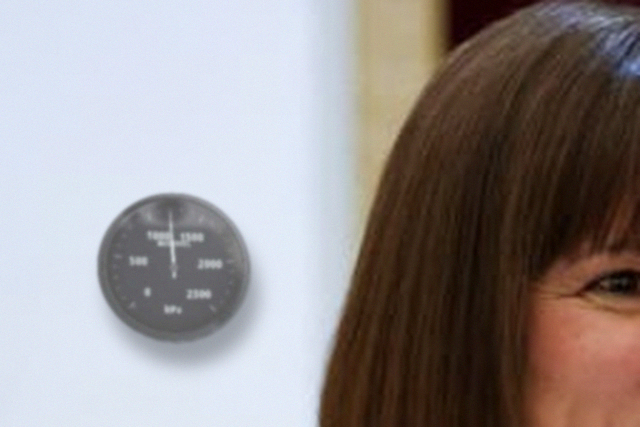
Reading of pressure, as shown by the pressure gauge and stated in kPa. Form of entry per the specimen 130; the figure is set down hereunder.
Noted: 1200
